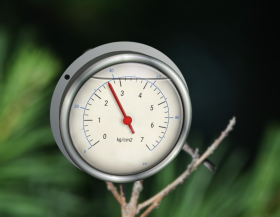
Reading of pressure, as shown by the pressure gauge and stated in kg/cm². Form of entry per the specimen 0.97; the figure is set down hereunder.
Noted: 2.6
